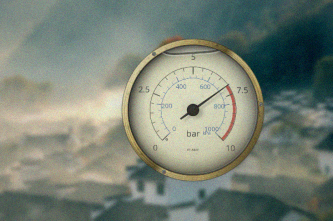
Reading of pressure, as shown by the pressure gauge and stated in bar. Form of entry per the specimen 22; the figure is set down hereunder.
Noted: 7
